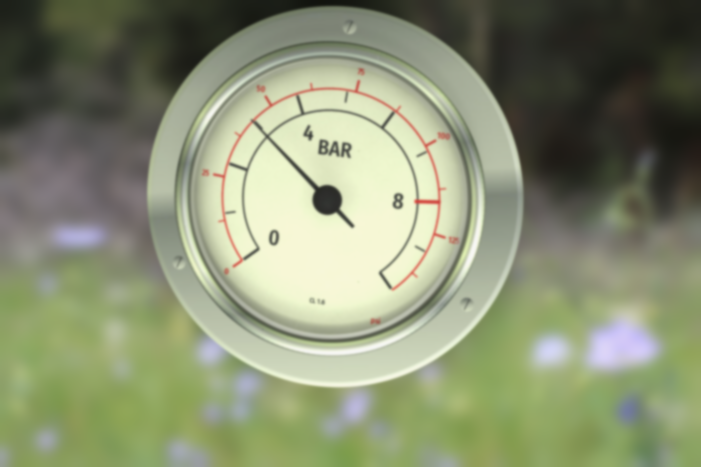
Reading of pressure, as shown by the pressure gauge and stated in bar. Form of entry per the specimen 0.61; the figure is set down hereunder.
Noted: 3
